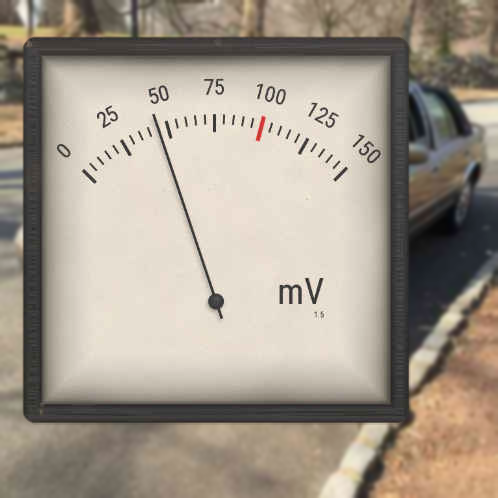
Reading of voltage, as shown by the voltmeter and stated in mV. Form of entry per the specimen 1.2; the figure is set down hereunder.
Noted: 45
